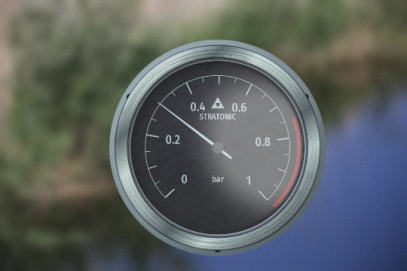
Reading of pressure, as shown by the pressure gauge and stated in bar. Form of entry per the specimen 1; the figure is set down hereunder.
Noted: 0.3
